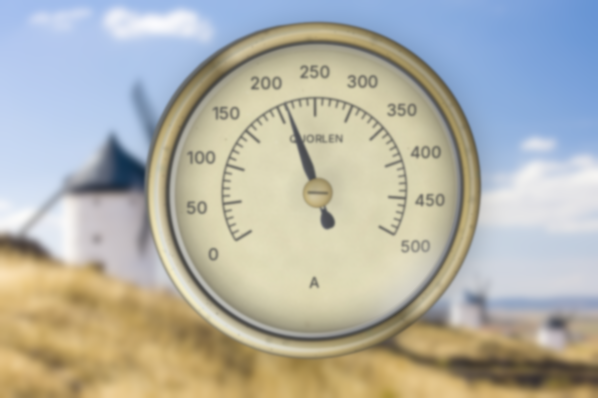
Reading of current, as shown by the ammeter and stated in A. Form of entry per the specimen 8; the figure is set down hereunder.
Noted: 210
